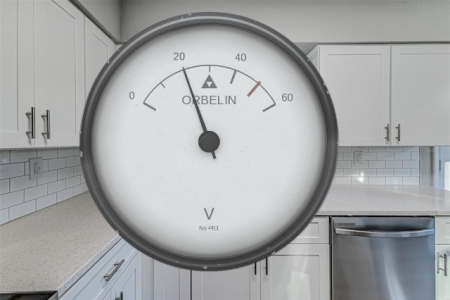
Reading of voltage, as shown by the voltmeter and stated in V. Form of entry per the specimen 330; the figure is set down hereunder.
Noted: 20
